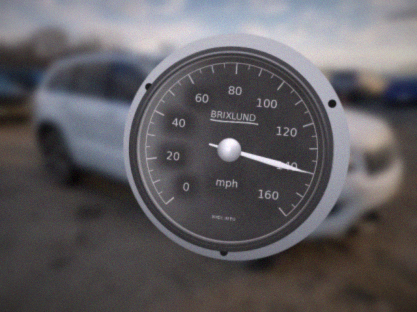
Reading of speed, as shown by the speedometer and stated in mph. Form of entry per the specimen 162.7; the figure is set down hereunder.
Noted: 140
